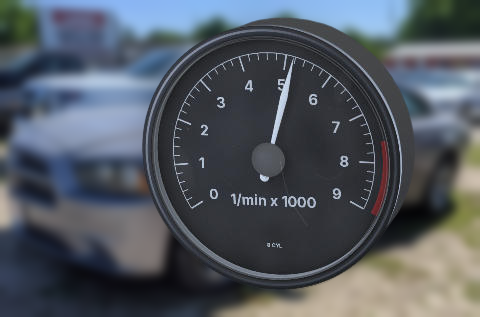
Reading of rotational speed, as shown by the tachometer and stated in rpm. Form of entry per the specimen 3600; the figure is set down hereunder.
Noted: 5200
